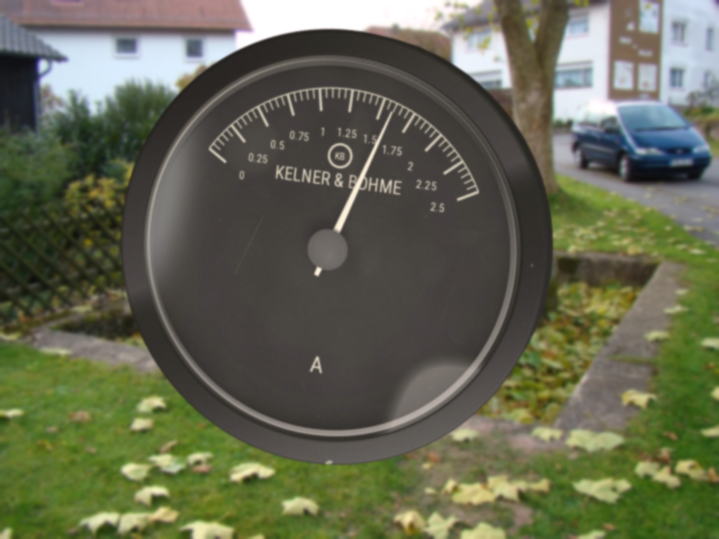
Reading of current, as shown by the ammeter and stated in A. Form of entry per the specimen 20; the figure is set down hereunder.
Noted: 1.6
